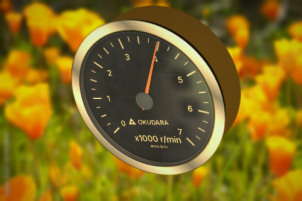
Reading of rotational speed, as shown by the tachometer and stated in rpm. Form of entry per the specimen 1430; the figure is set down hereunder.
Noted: 4000
